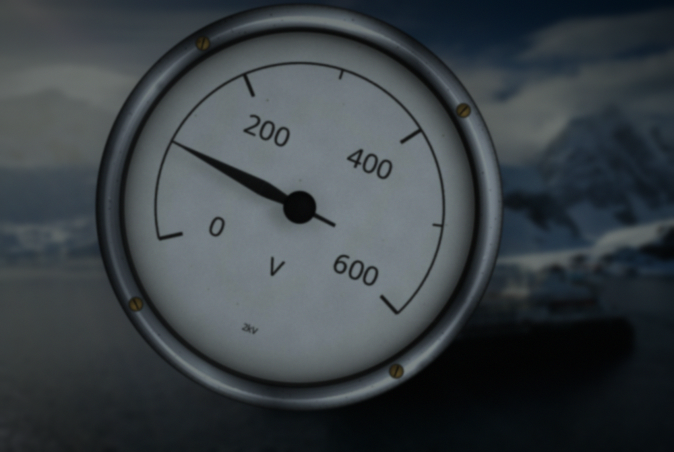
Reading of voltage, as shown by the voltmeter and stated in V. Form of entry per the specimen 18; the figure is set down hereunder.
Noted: 100
